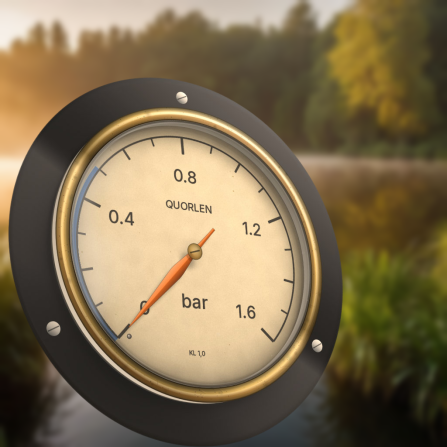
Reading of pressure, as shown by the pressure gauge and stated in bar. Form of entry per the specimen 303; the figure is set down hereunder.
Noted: 0
